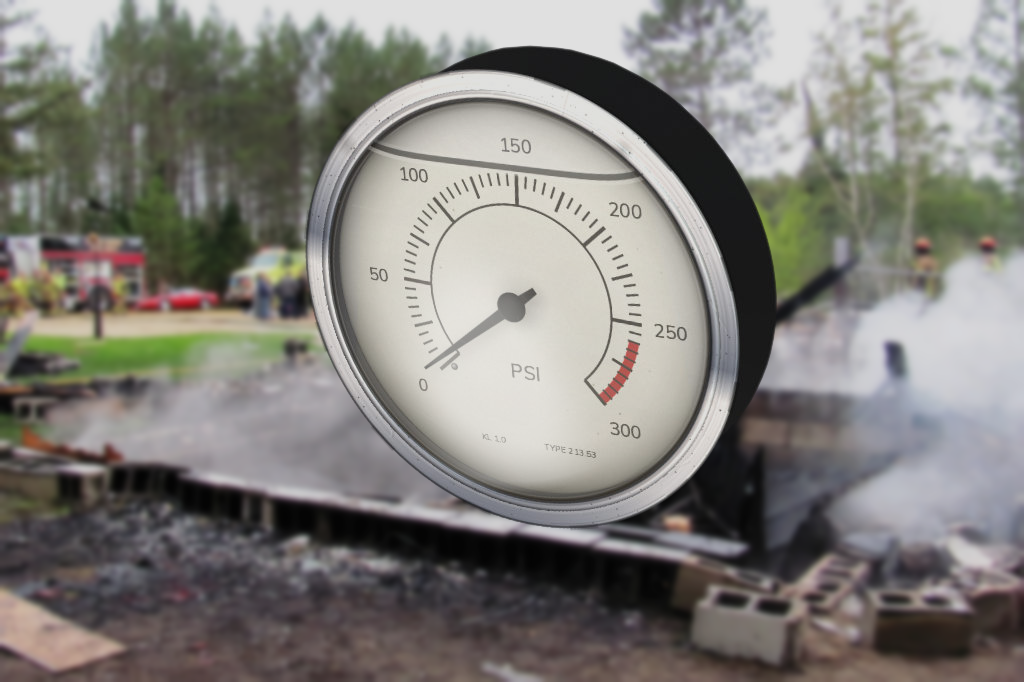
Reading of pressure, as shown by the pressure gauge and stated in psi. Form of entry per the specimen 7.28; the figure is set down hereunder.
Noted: 5
